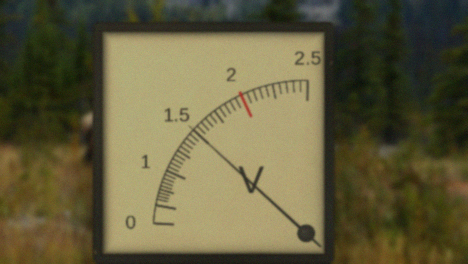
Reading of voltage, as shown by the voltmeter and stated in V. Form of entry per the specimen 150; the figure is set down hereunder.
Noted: 1.5
